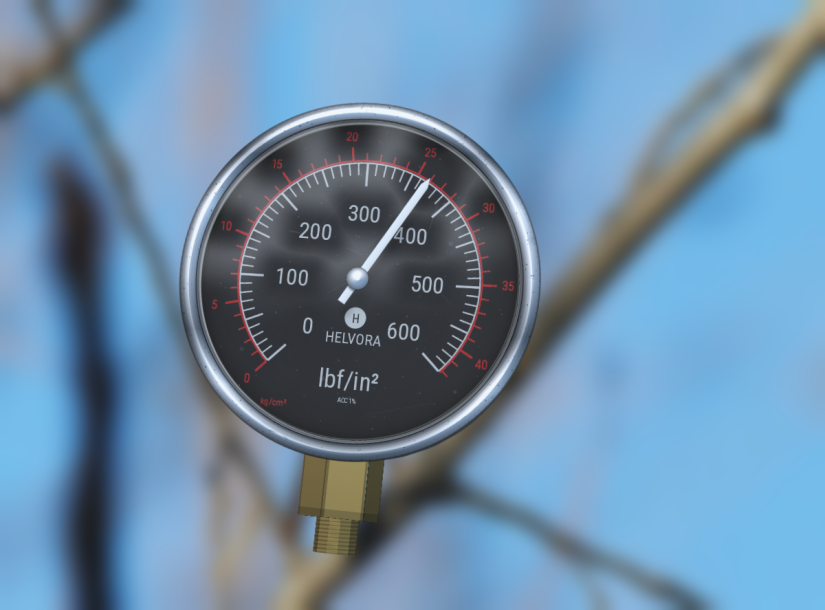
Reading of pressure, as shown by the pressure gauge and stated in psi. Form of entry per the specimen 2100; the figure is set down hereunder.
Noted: 370
